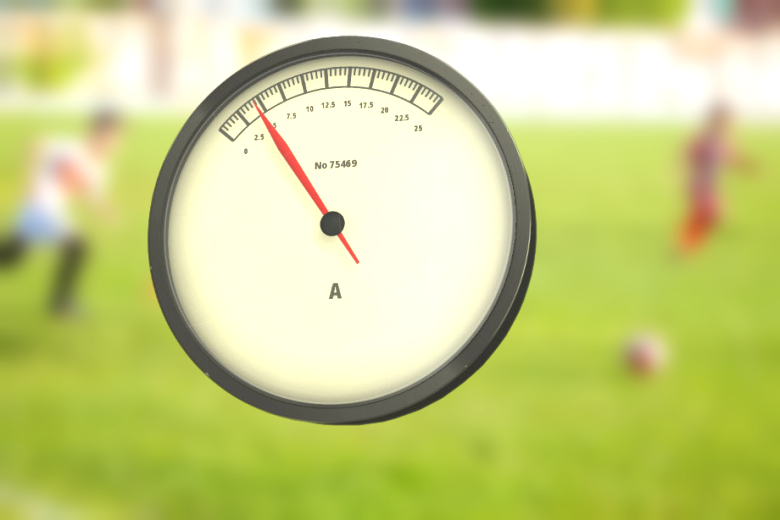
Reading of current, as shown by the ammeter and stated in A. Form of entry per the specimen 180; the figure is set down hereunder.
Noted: 4.5
